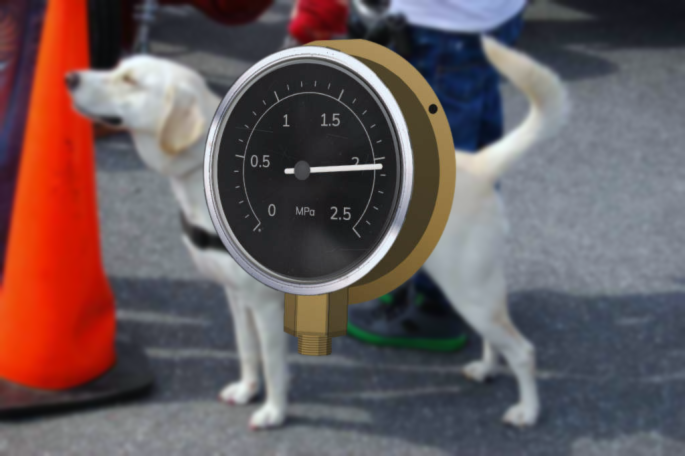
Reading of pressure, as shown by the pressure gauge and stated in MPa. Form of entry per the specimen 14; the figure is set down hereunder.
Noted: 2.05
